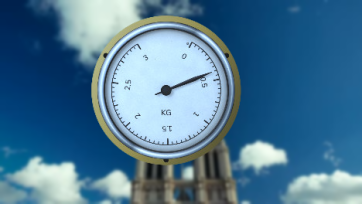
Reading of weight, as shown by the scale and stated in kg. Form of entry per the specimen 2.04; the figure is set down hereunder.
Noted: 0.4
